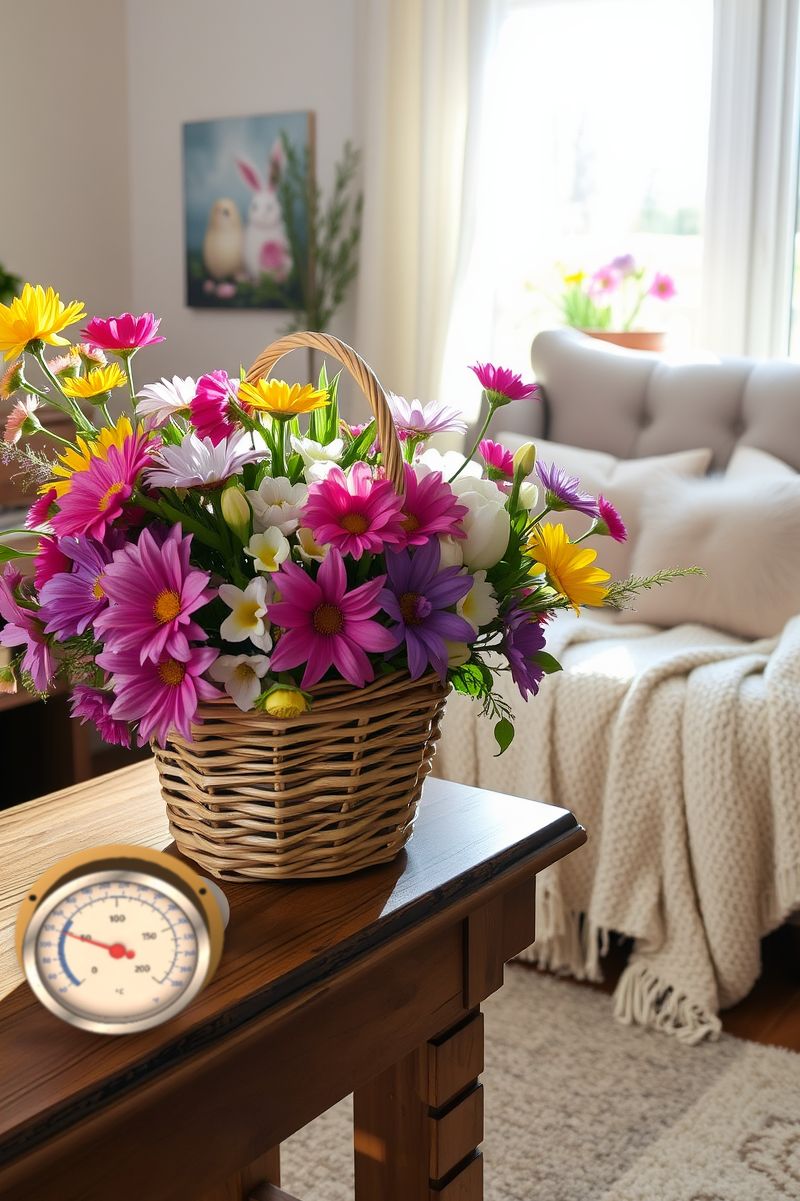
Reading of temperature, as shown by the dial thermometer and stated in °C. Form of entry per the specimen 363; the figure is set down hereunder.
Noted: 50
